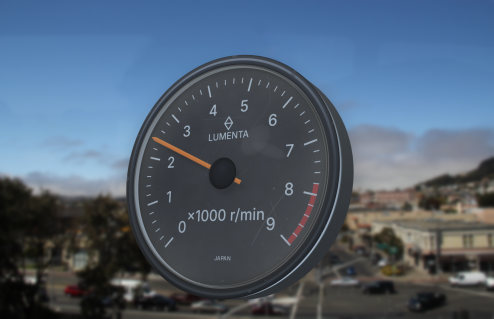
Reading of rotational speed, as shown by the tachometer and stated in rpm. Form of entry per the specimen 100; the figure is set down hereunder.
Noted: 2400
